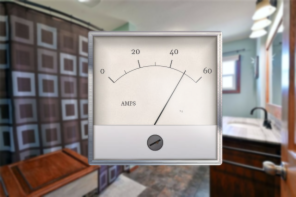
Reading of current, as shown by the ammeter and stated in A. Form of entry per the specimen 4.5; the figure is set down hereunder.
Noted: 50
